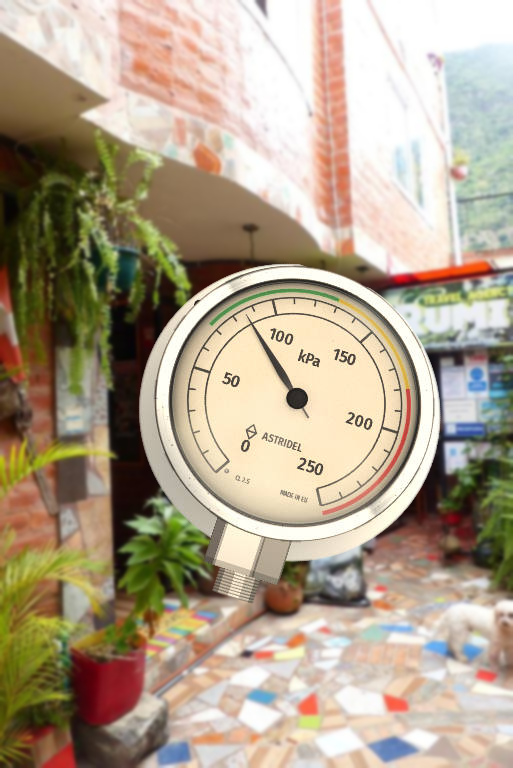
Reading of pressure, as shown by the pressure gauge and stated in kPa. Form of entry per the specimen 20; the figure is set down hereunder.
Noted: 85
